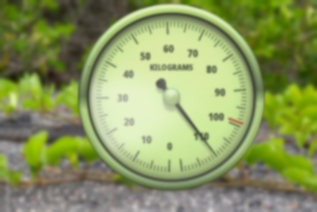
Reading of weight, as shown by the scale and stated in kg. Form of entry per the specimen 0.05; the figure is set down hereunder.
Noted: 110
